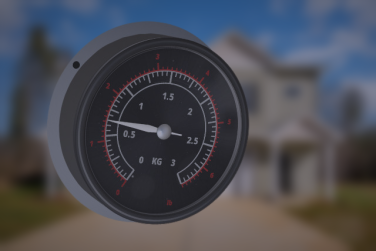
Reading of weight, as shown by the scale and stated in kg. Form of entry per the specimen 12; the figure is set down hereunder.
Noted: 0.65
